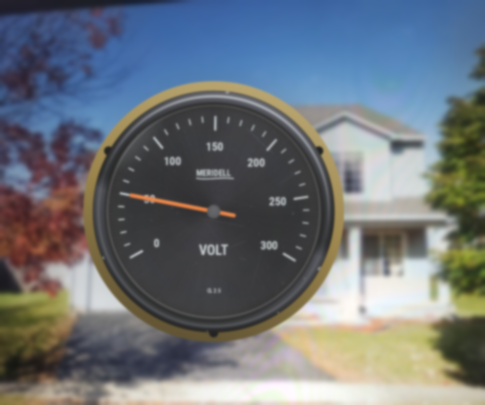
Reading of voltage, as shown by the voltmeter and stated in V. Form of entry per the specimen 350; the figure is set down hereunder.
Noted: 50
